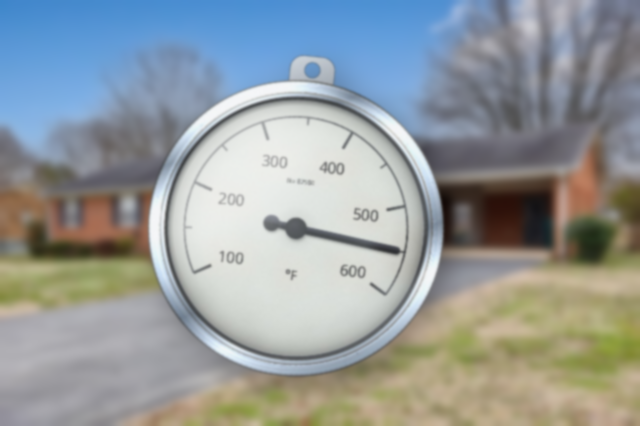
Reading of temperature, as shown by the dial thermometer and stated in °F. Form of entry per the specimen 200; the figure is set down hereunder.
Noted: 550
